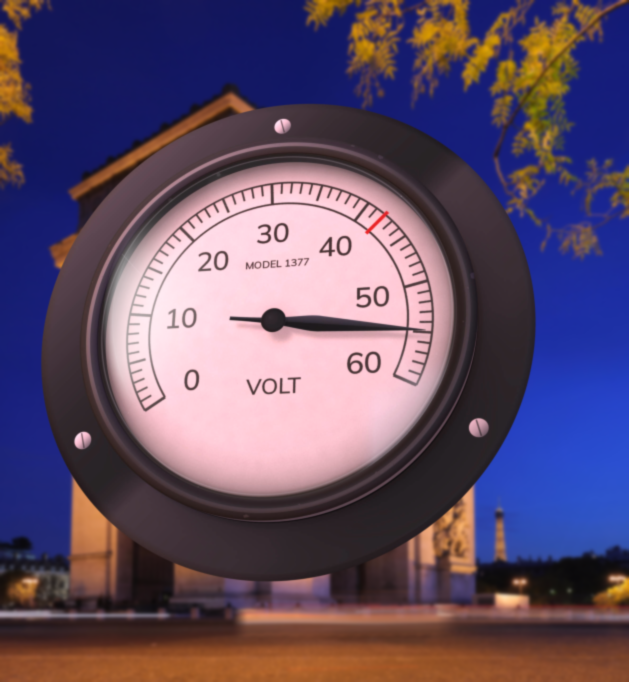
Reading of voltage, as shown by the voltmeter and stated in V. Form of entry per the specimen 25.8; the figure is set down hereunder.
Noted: 55
